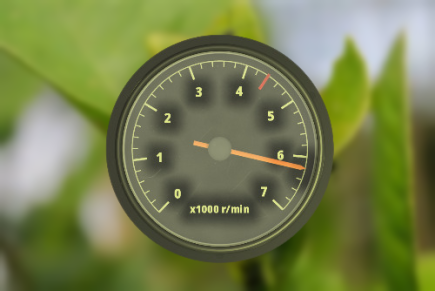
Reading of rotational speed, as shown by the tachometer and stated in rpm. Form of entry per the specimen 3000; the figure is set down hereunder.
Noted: 6200
